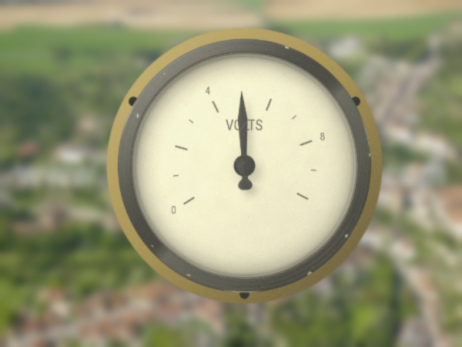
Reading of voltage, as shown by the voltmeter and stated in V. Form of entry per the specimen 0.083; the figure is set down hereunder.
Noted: 5
